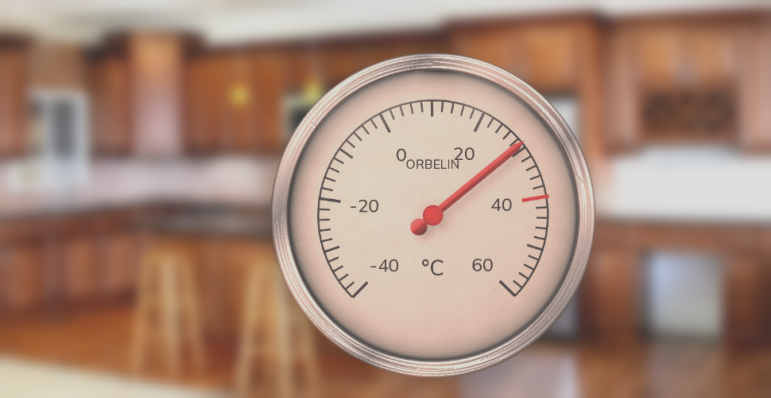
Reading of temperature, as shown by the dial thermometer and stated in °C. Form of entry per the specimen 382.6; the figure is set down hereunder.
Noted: 29
